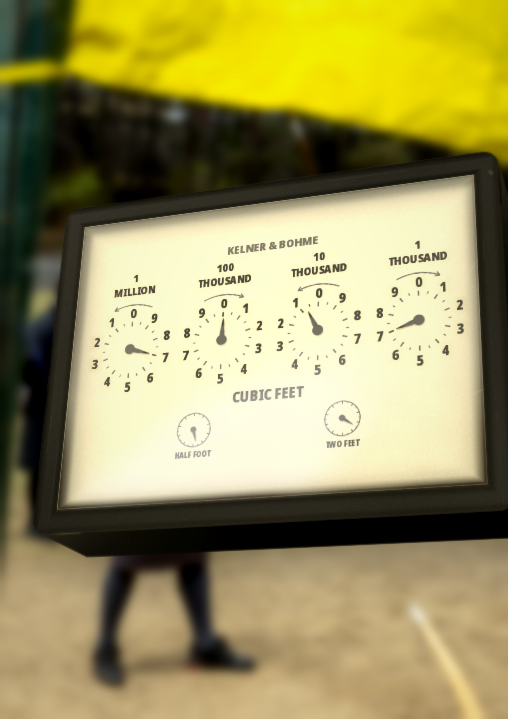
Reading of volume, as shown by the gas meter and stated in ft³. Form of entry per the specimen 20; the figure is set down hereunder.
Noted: 700700
